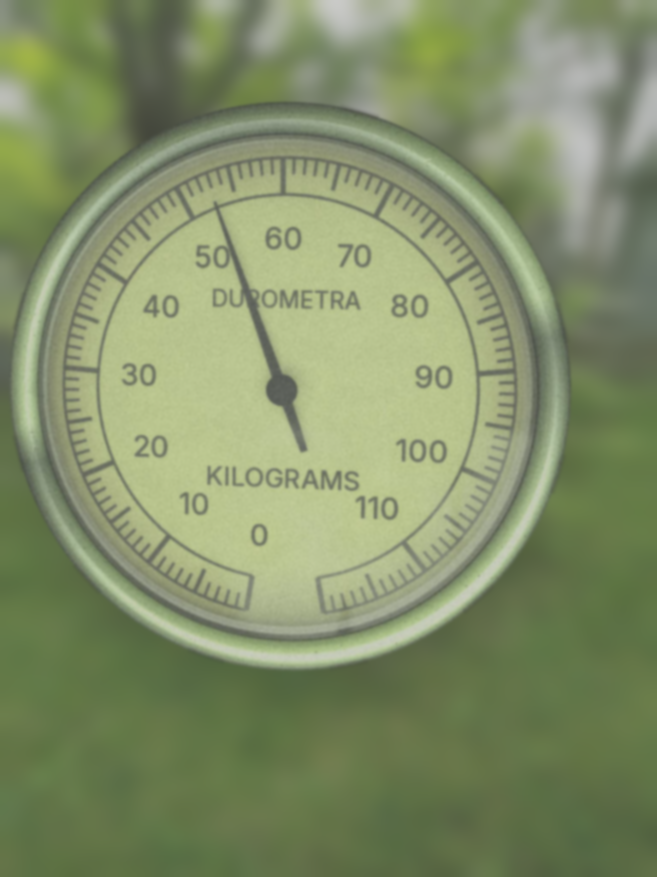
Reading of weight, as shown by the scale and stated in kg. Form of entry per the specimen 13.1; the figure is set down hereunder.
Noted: 53
